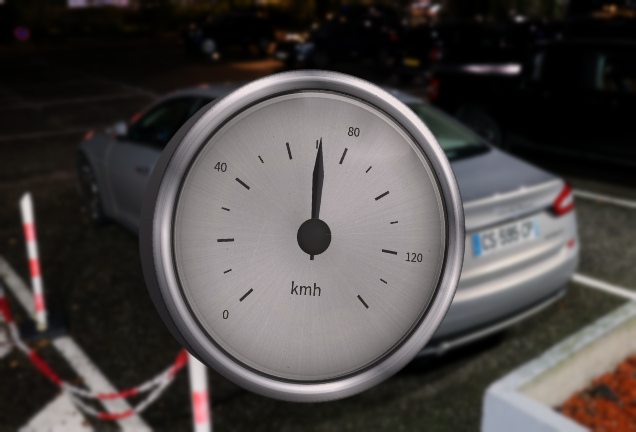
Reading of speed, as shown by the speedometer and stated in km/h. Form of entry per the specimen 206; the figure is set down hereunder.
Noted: 70
